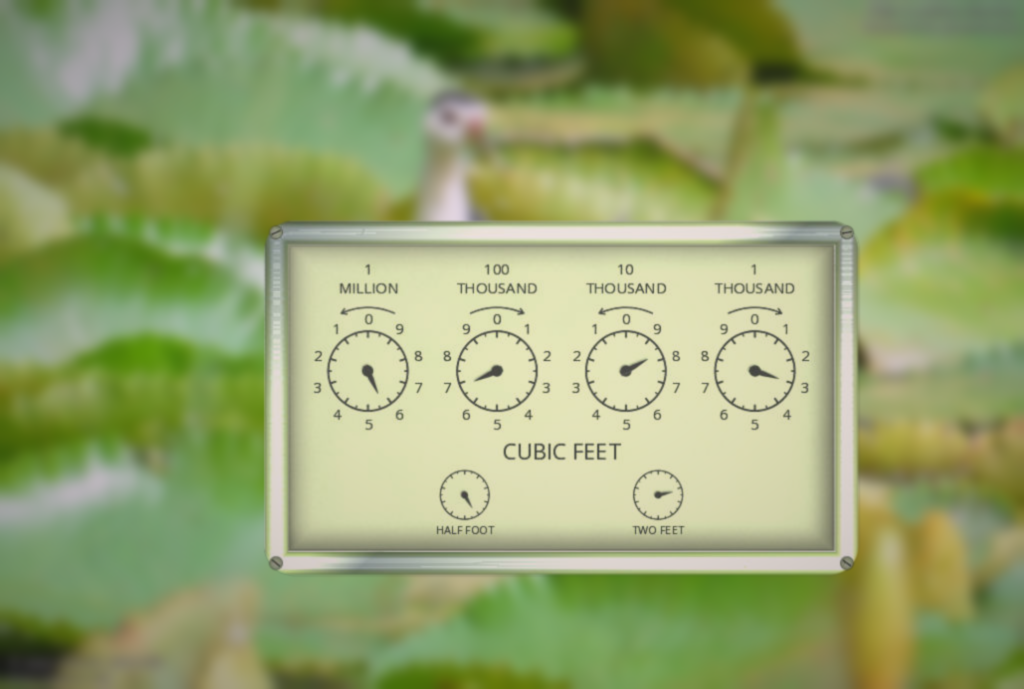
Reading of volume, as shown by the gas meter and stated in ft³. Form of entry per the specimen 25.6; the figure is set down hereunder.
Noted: 568300
